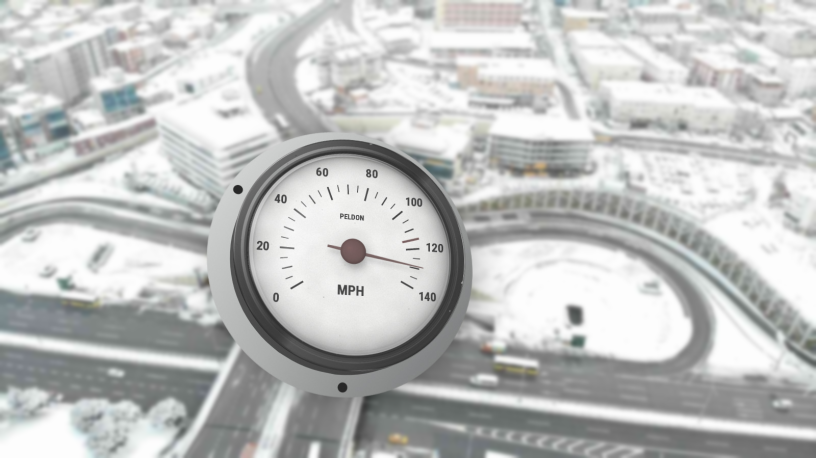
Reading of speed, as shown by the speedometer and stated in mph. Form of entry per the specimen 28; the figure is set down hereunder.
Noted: 130
